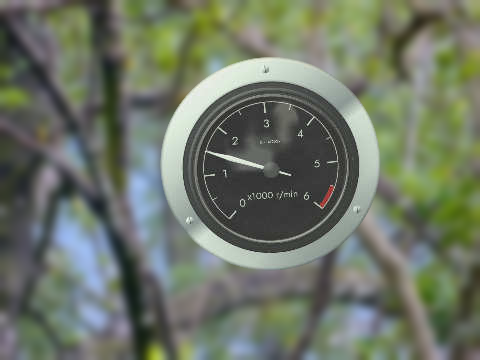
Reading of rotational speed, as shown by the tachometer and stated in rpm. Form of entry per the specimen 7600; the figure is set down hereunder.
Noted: 1500
